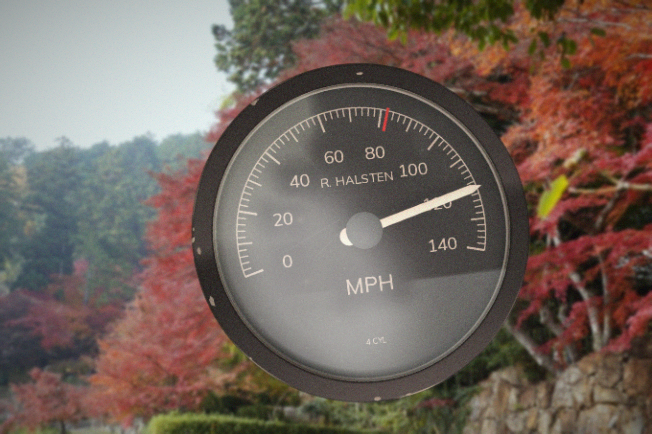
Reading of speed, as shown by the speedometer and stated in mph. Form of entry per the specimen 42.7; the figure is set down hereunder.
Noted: 120
